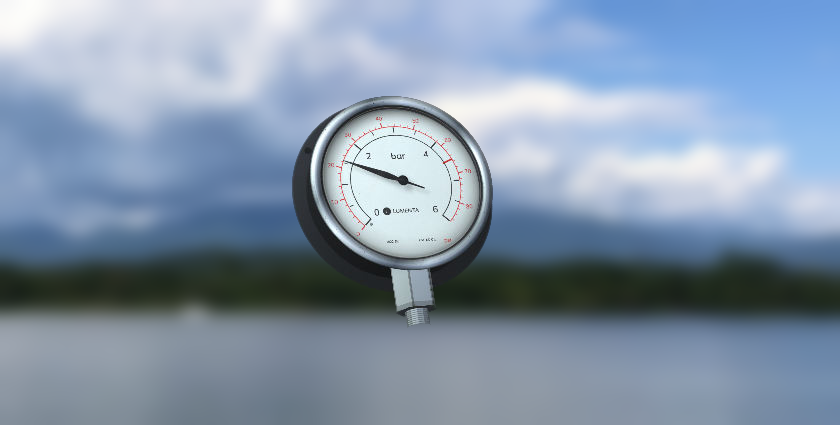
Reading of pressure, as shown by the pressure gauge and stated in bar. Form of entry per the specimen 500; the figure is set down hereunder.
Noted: 1.5
